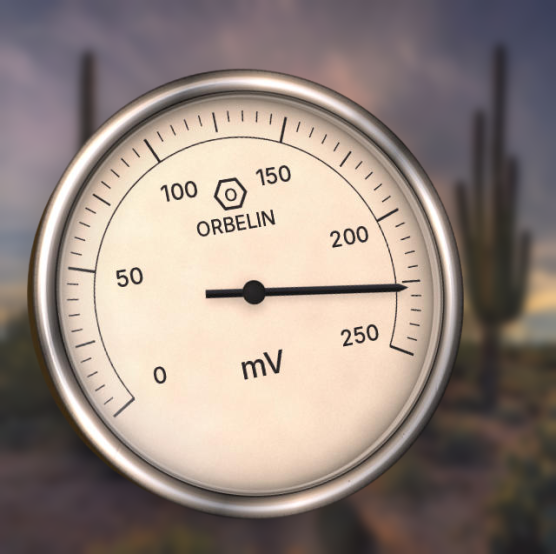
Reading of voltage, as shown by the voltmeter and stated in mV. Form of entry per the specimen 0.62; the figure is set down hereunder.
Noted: 227.5
